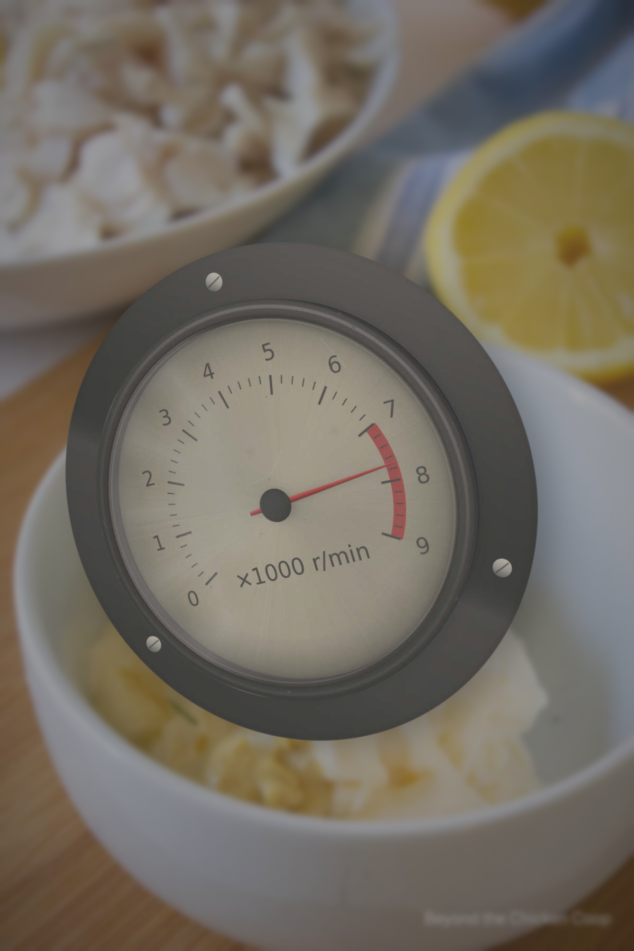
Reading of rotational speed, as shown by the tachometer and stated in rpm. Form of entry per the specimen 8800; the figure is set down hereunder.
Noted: 7700
